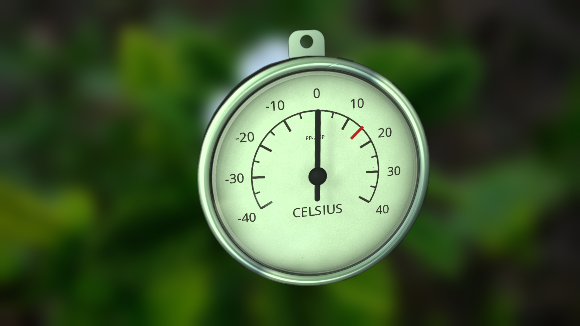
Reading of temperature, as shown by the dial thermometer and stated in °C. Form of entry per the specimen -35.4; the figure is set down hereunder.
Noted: 0
